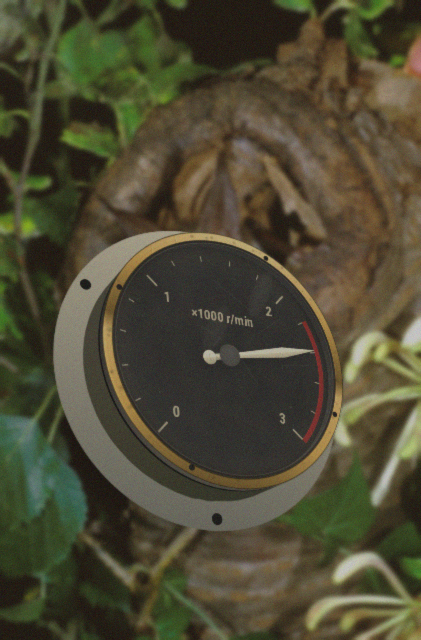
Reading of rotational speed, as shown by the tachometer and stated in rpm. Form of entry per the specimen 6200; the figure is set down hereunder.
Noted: 2400
